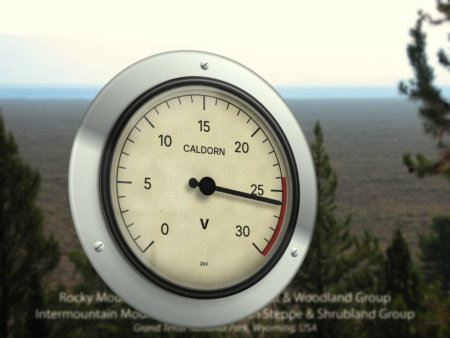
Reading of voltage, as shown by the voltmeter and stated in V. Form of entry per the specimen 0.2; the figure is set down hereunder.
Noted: 26
